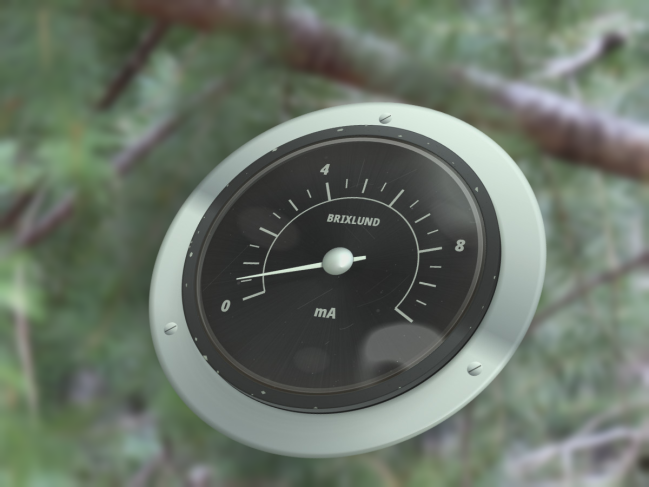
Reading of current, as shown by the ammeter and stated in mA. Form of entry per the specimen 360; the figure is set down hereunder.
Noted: 0.5
